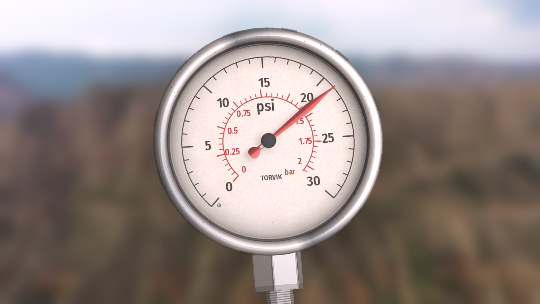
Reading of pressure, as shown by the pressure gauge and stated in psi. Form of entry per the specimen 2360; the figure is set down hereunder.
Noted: 21
